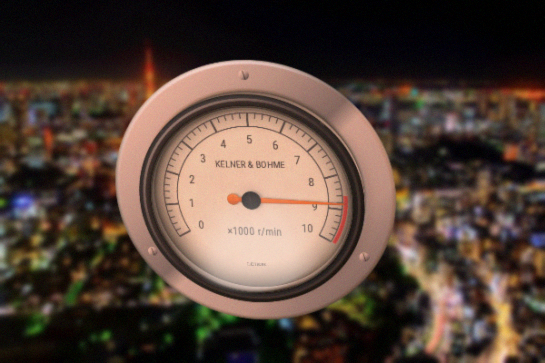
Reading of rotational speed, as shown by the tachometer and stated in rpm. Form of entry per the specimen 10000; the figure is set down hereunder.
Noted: 8800
